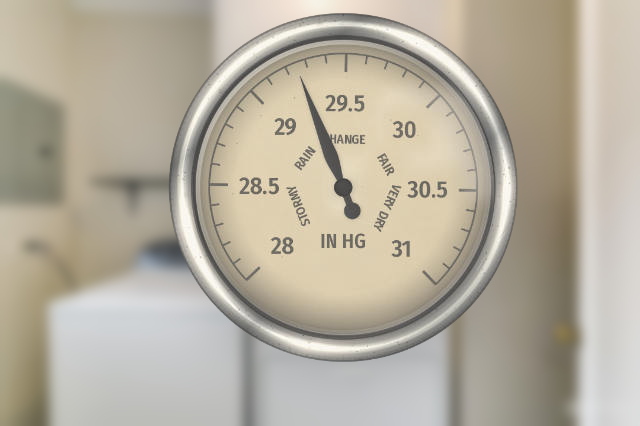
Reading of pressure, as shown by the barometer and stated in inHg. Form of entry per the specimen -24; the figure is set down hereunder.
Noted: 29.25
